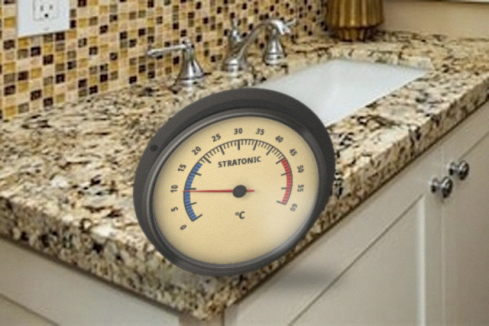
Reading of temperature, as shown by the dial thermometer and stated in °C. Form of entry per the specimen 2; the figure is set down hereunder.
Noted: 10
